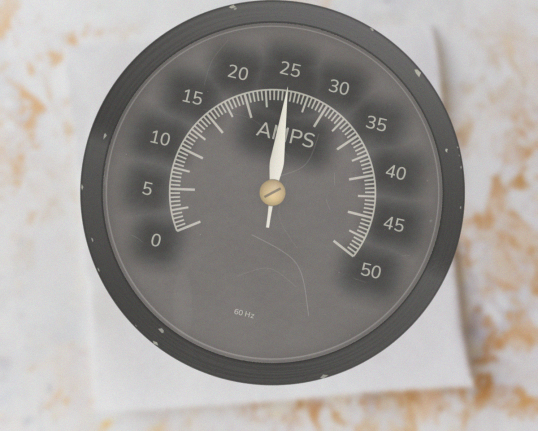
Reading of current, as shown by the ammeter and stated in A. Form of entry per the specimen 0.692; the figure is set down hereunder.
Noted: 25
